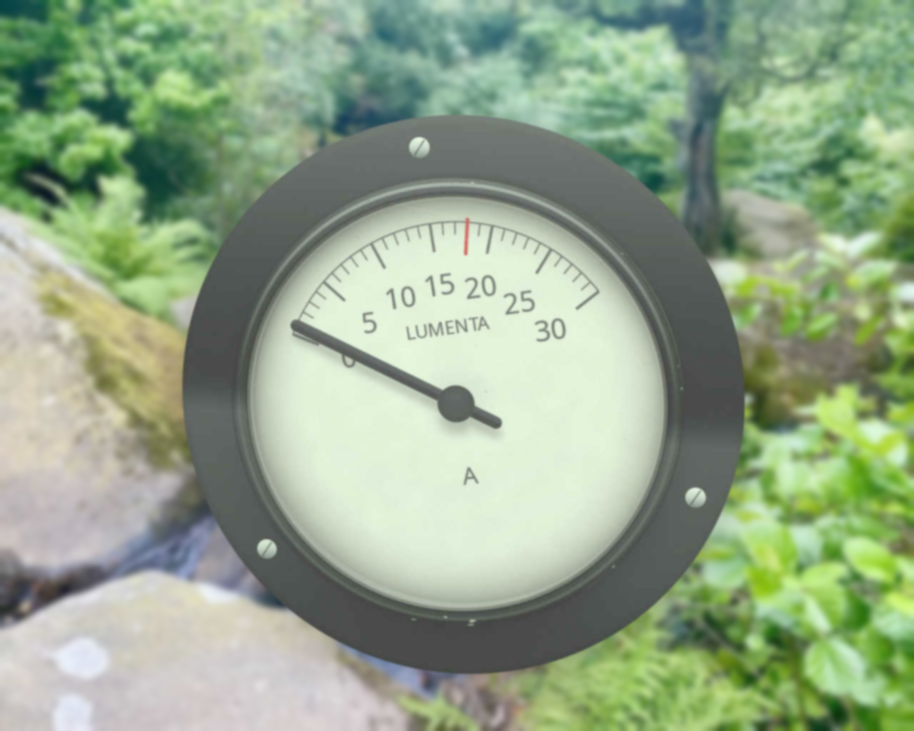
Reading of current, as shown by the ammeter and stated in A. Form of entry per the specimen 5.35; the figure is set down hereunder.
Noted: 1
